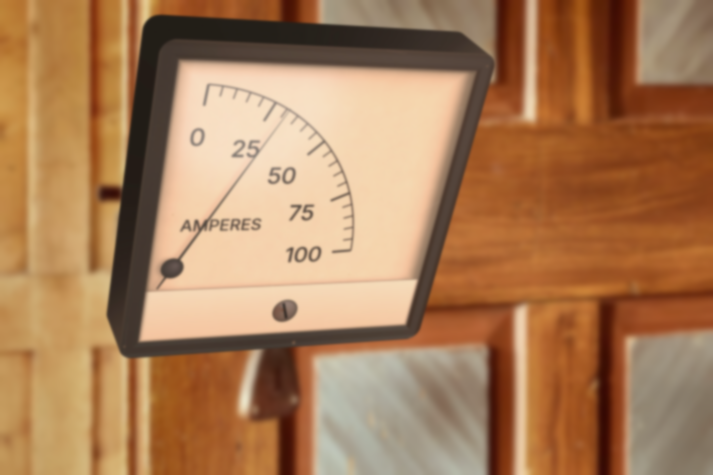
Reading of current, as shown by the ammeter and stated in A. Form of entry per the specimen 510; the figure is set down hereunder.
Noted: 30
